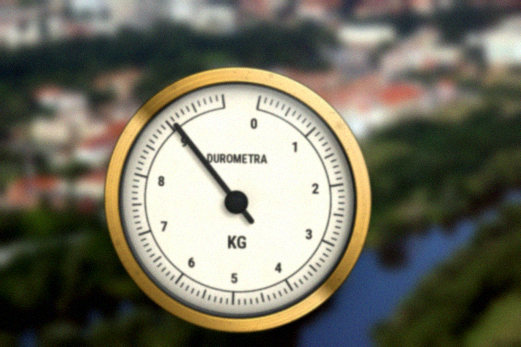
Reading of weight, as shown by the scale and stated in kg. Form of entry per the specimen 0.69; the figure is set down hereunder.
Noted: 9.1
